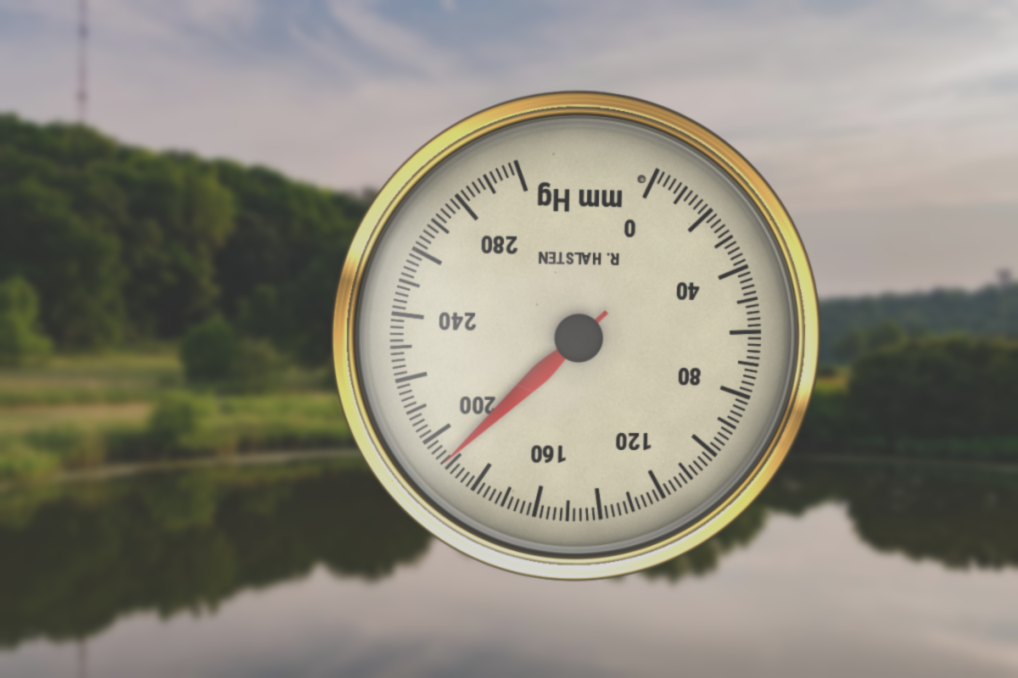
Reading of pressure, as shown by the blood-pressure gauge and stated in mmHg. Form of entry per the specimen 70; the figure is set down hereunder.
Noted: 192
